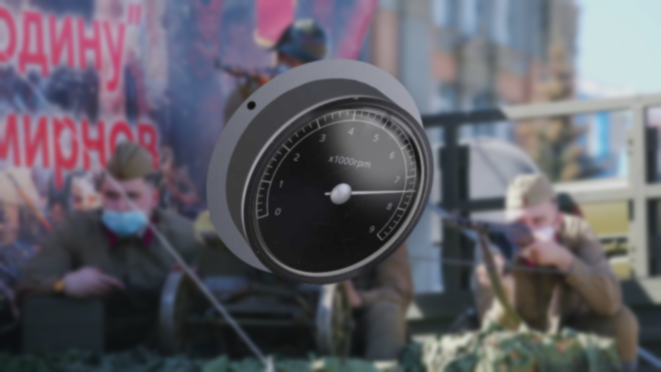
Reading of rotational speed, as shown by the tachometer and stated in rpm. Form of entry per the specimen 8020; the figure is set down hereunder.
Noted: 7400
